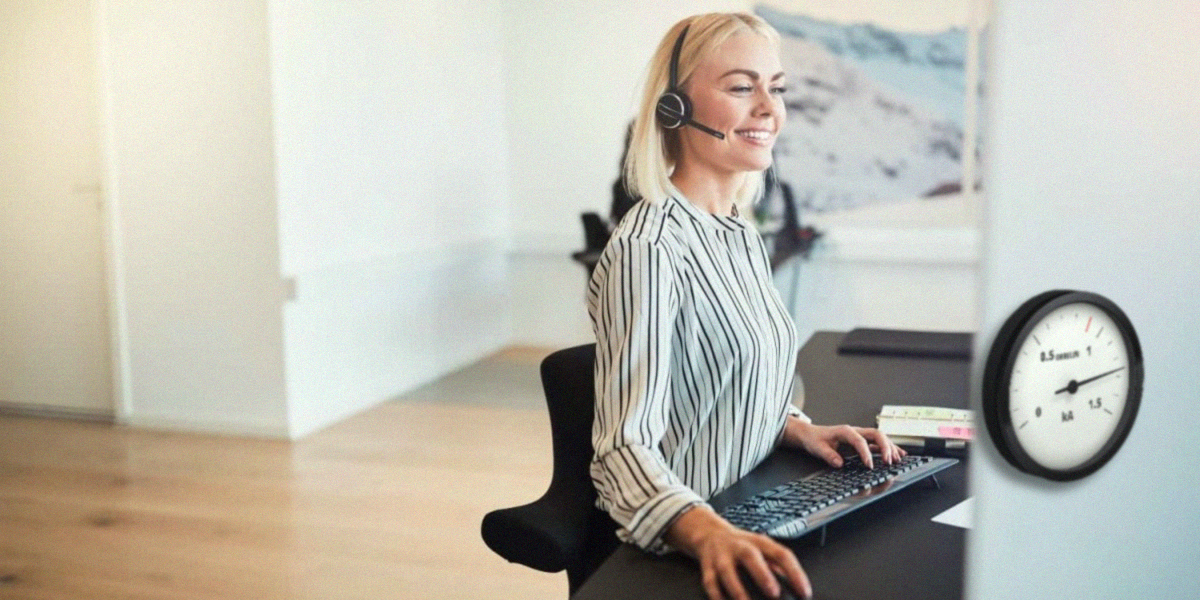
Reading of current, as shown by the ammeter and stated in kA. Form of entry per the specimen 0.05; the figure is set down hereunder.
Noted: 1.25
